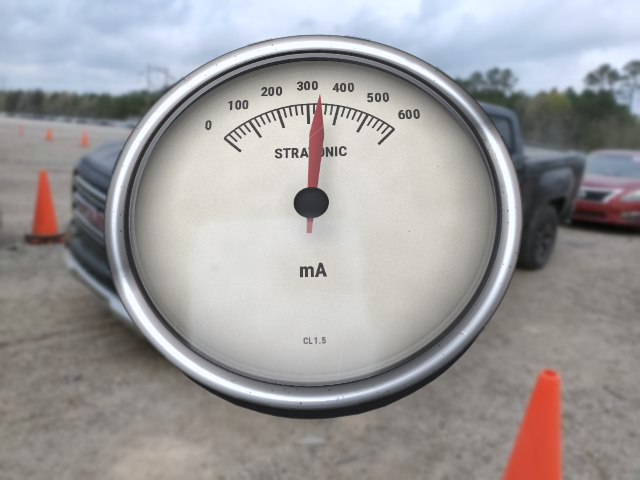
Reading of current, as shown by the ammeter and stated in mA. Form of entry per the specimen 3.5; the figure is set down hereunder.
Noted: 340
